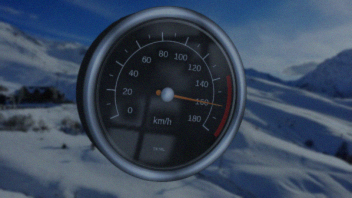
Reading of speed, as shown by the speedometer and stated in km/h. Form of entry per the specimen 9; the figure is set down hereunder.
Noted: 160
